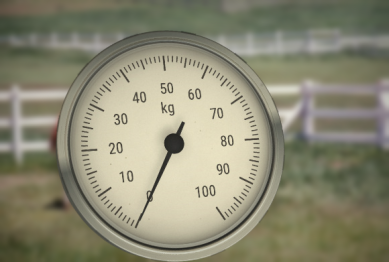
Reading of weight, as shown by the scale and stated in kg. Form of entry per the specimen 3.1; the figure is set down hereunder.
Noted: 0
